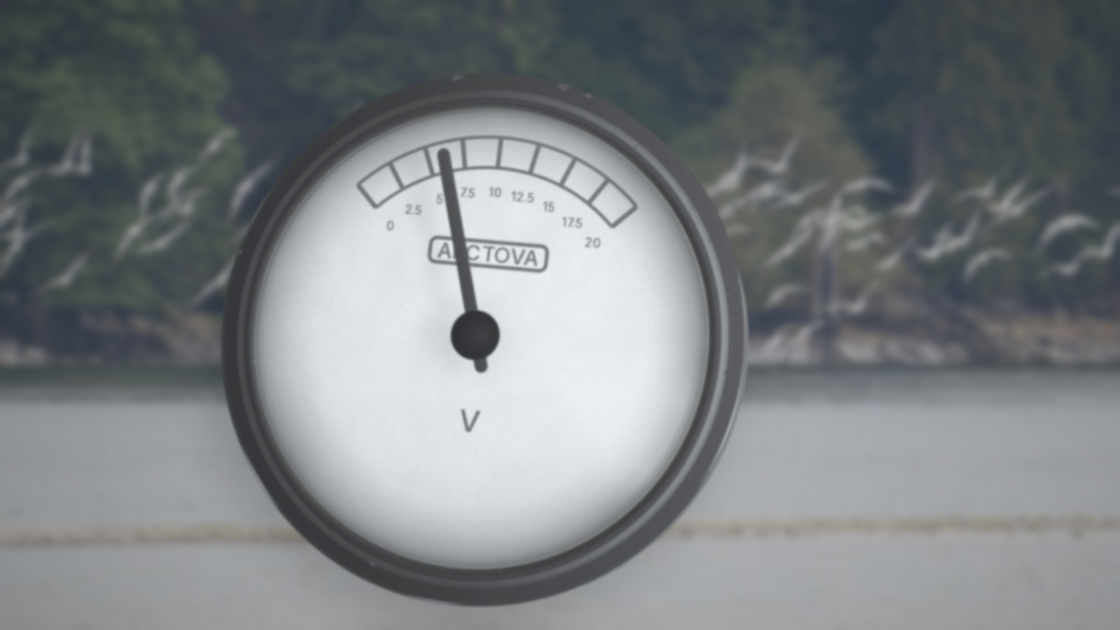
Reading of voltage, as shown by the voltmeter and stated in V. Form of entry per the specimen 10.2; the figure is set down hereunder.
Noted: 6.25
